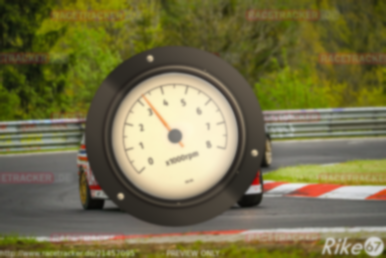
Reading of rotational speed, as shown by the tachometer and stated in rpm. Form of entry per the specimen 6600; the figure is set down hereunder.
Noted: 3250
